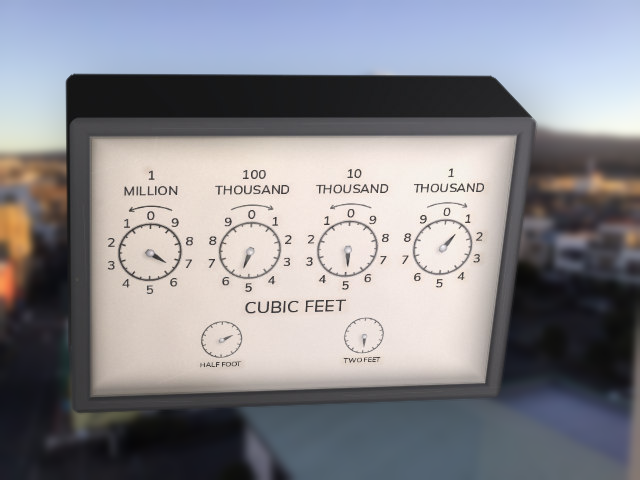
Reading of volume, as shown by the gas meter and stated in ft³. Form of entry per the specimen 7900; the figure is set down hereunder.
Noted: 655100
